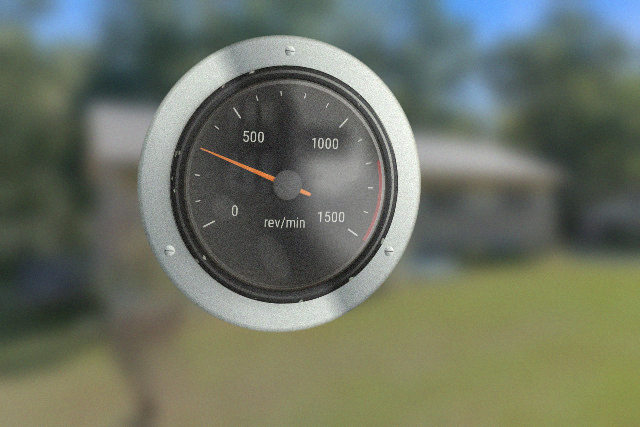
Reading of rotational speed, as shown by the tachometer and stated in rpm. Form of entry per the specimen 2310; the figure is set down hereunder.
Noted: 300
